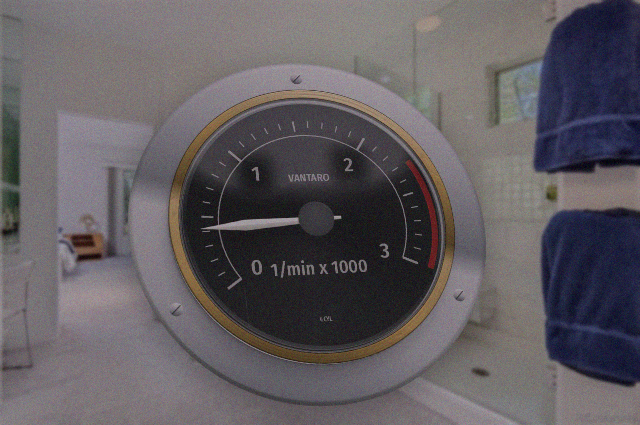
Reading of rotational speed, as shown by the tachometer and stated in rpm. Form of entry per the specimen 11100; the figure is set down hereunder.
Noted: 400
